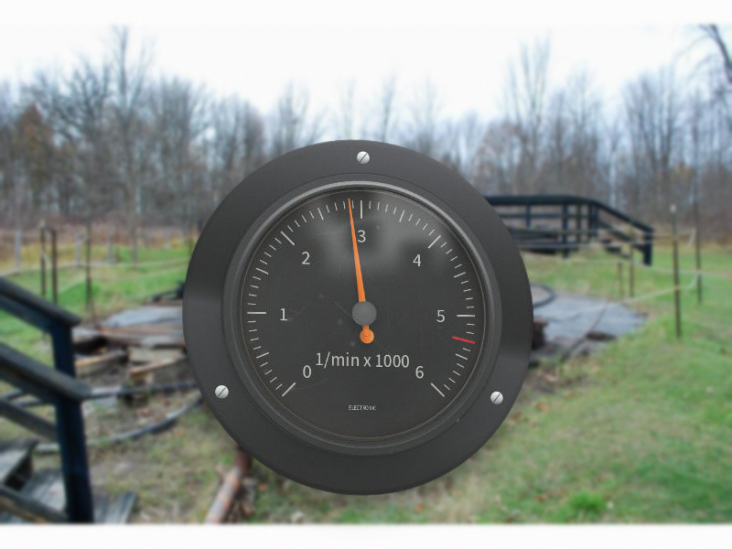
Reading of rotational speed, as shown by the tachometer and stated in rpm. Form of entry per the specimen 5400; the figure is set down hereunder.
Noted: 2850
